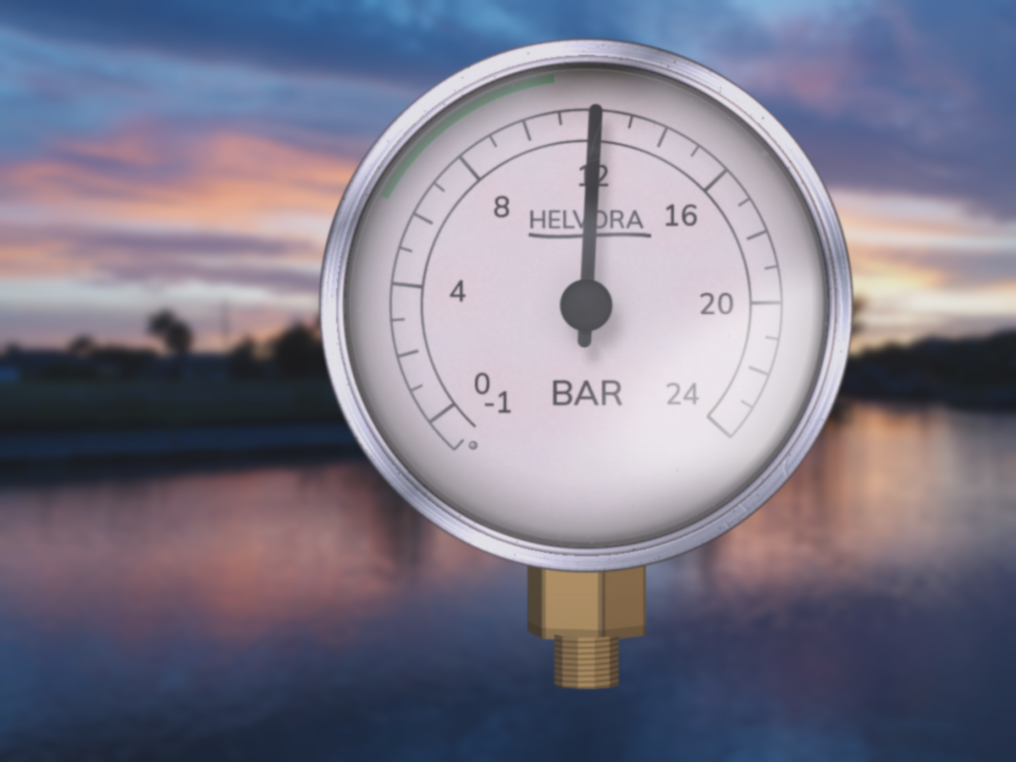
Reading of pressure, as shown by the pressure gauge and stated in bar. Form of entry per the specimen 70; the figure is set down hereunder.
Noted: 12
